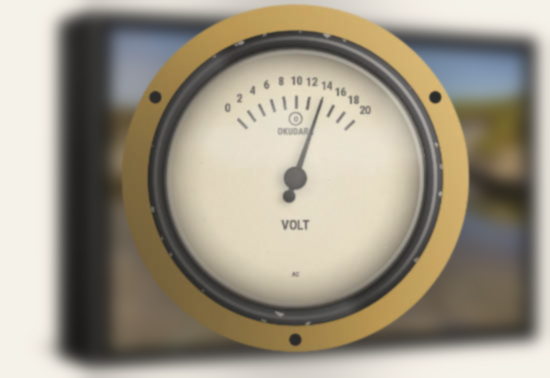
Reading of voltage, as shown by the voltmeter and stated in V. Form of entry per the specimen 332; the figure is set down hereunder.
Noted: 14
